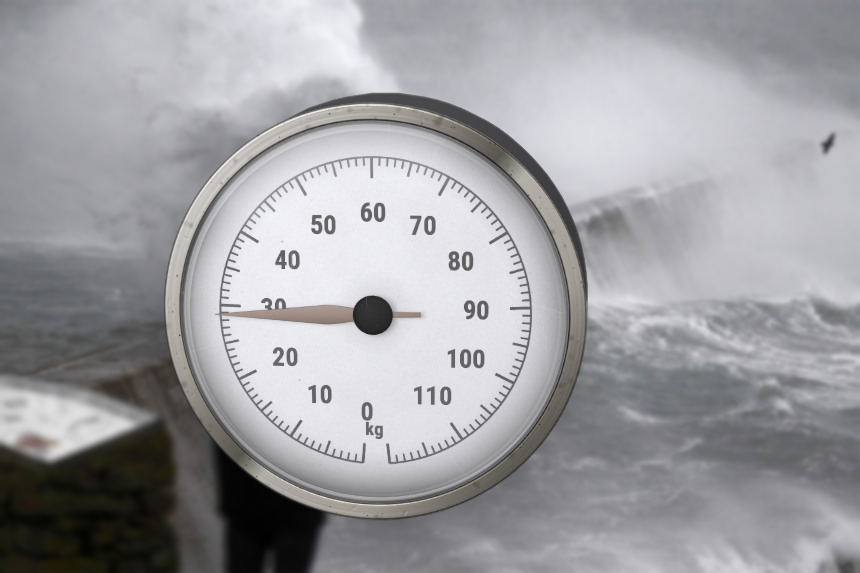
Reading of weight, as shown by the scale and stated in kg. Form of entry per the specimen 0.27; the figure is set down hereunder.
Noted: 29
